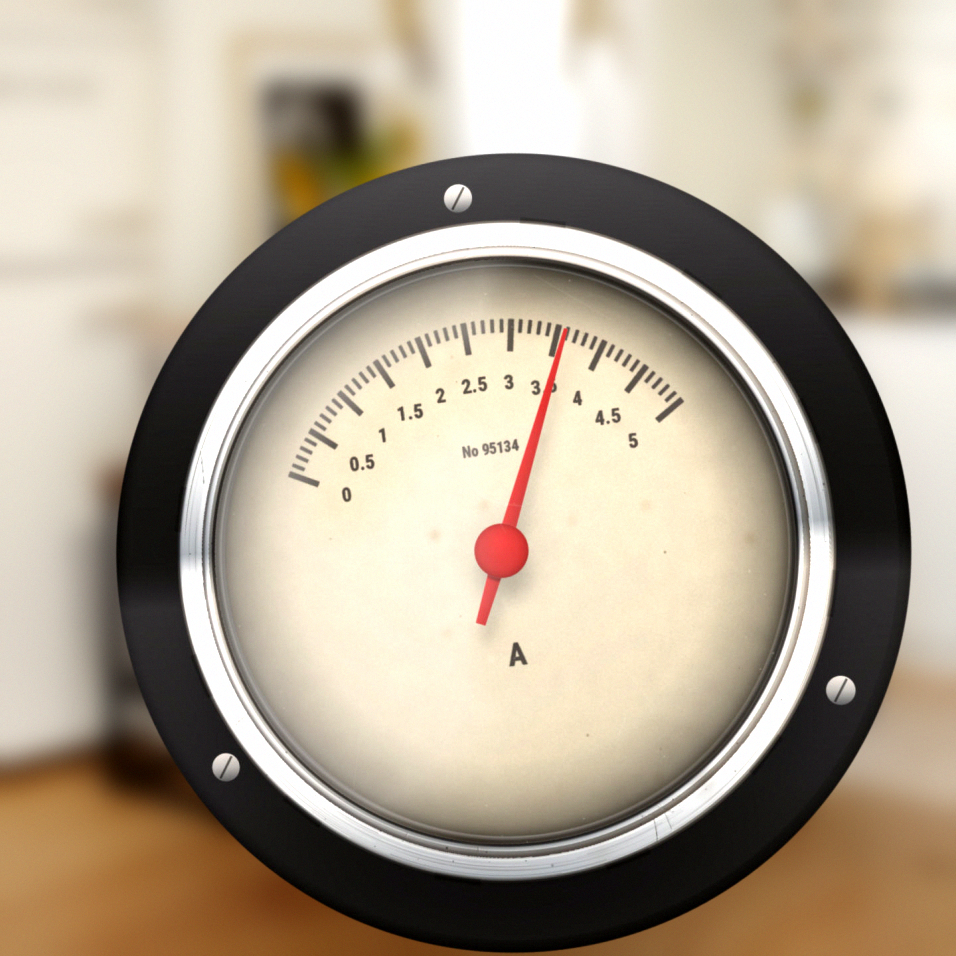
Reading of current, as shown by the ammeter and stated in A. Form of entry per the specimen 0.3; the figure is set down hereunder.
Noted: 3.6
